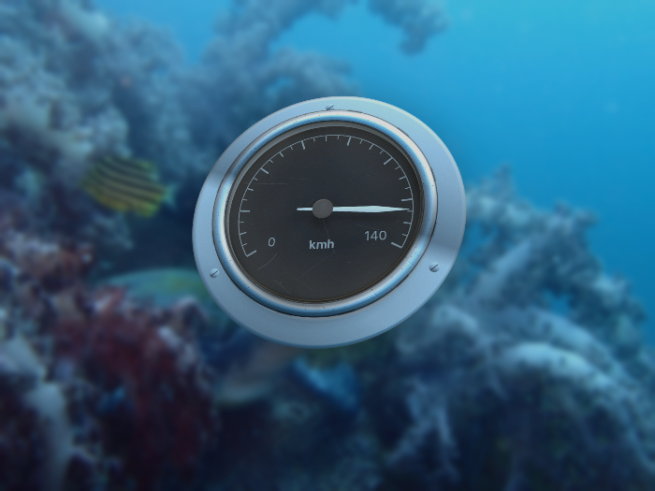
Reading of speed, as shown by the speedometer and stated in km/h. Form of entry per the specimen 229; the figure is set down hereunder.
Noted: 125
